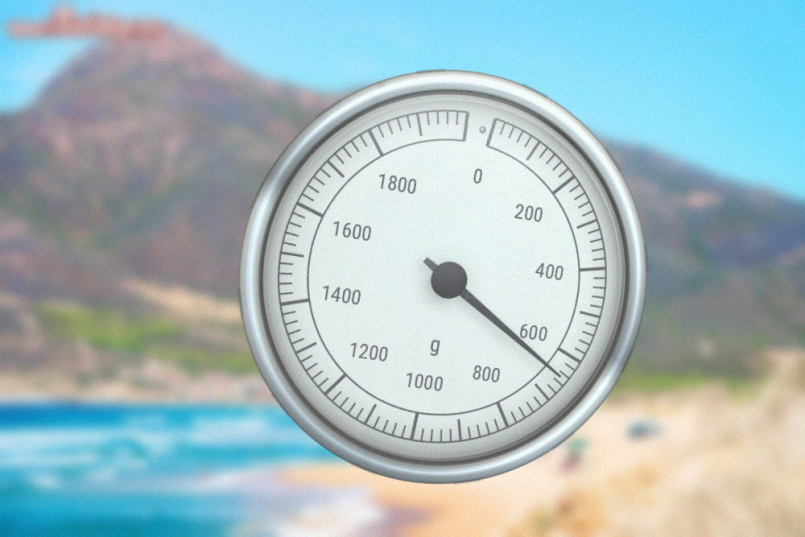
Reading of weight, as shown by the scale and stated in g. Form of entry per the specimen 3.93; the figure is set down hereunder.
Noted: 650
